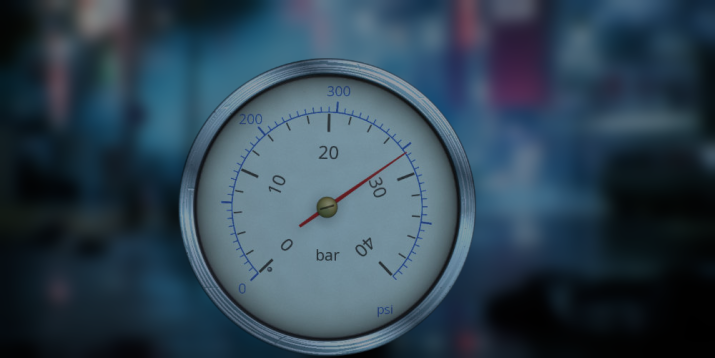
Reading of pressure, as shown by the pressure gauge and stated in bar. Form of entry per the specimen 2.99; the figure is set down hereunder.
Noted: 28
